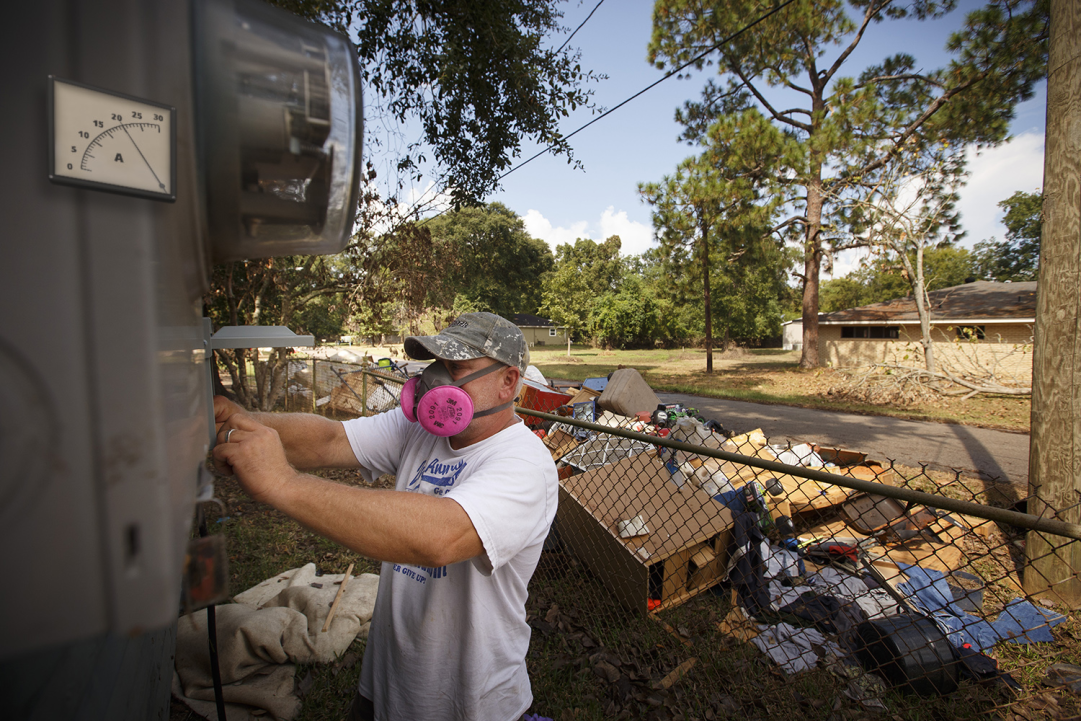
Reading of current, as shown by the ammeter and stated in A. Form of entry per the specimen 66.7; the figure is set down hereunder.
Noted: 20
